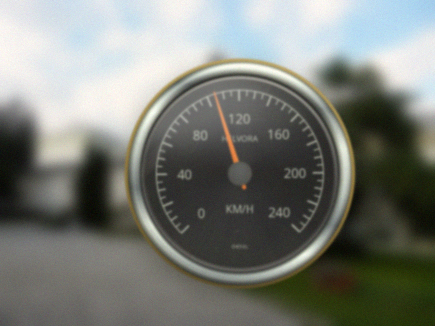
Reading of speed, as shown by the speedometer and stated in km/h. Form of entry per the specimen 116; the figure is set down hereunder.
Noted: 105
